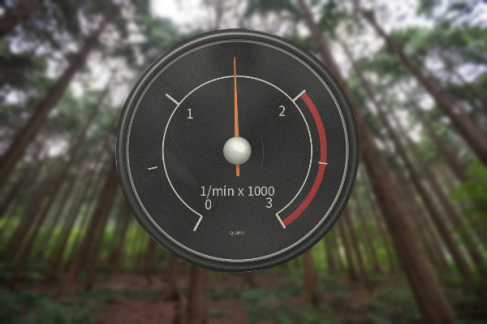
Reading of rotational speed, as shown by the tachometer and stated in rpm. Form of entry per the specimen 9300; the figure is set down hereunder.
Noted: 1500
